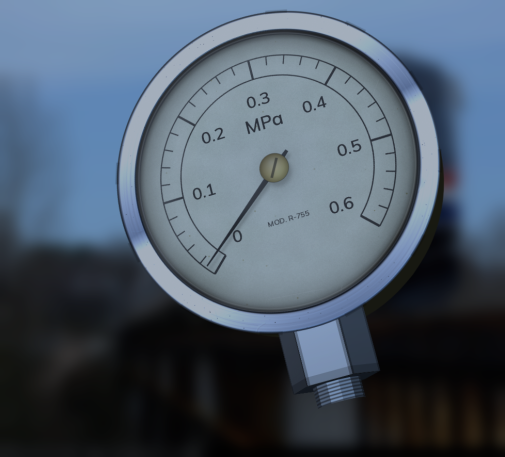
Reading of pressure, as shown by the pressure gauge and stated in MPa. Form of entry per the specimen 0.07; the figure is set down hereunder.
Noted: 0.01
